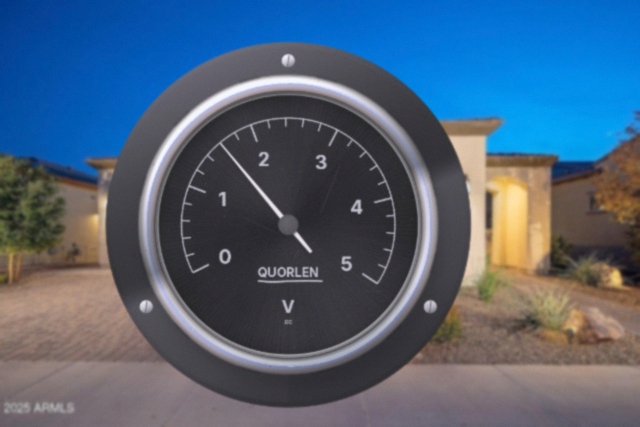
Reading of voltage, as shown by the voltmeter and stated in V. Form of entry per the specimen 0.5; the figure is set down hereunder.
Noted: 1.6
